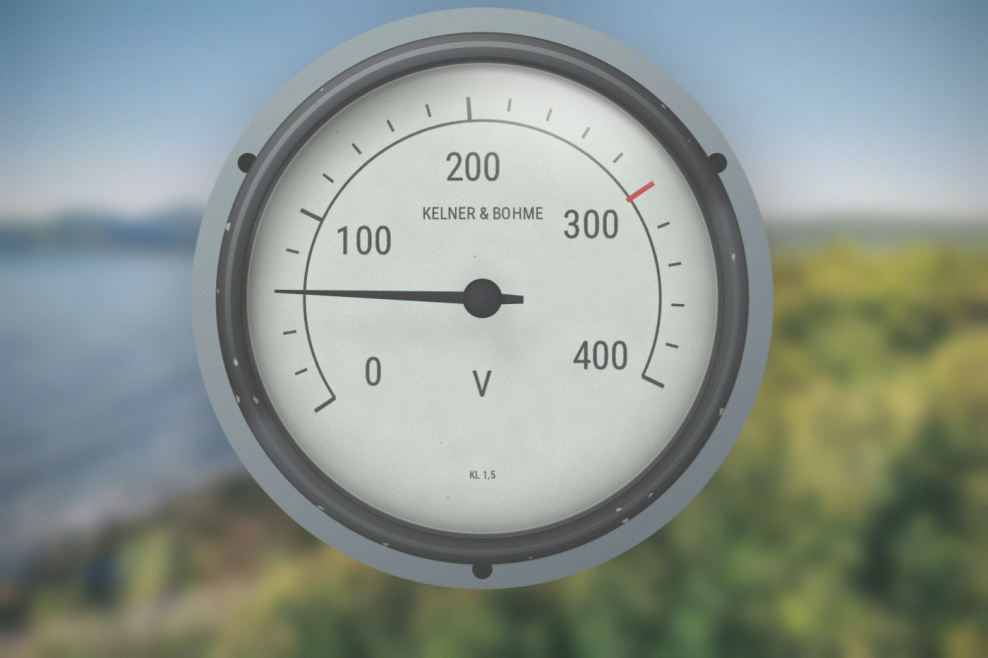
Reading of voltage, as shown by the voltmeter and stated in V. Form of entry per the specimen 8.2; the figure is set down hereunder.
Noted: 60
